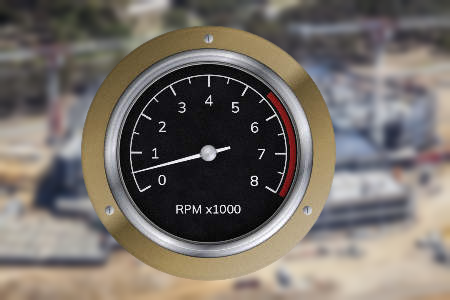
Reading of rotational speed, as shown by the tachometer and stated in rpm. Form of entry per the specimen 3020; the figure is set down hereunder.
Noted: 500
